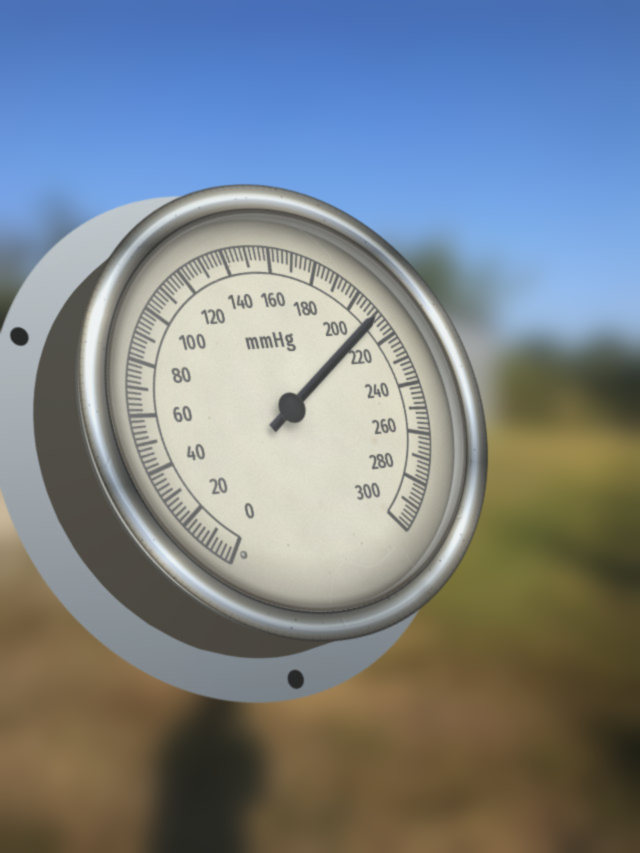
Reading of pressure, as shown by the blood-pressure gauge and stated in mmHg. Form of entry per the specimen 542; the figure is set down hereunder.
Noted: 210
